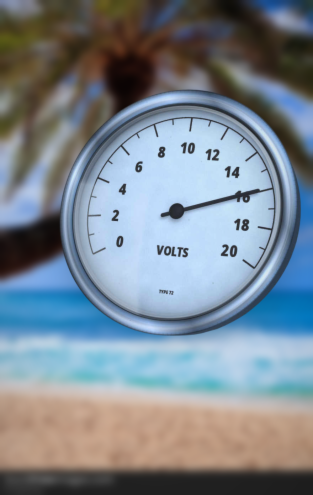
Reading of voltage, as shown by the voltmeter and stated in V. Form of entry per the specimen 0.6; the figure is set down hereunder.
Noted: 16
